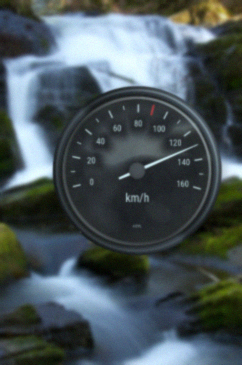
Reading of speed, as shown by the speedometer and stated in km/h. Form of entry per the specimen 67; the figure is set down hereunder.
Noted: 130
